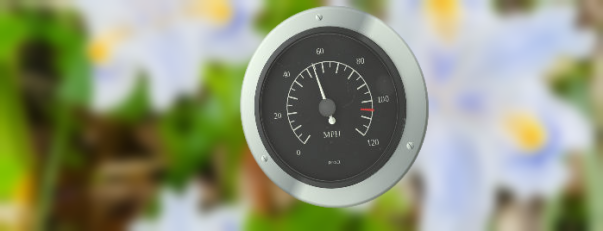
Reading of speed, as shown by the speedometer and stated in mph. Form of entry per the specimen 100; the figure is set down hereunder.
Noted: 55
